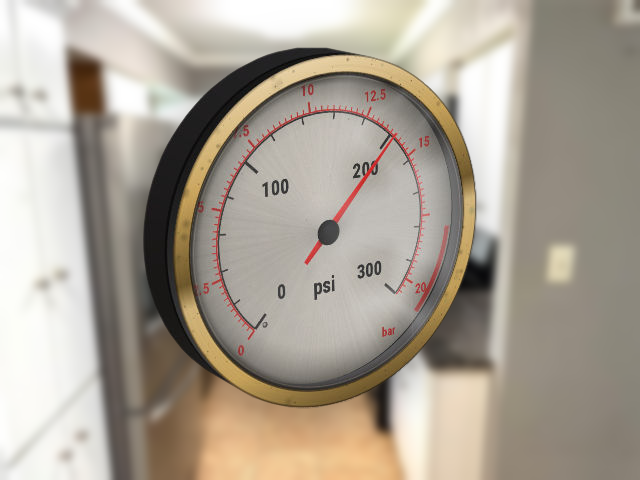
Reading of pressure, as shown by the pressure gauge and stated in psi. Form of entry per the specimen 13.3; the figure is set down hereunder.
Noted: 200
